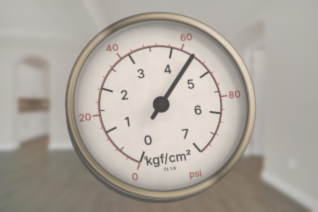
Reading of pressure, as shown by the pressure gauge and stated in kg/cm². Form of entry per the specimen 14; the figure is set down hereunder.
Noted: 4.5
